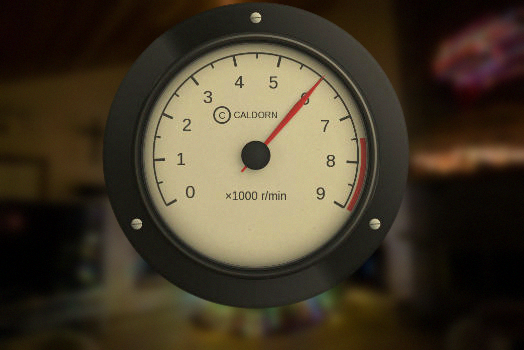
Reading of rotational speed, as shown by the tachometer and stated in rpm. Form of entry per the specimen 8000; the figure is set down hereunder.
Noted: 6000
